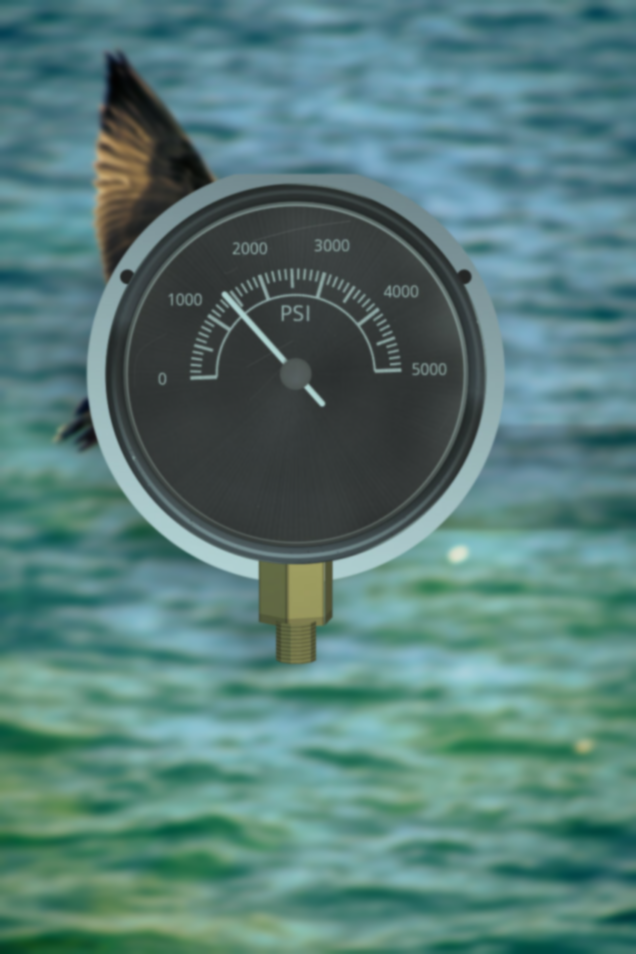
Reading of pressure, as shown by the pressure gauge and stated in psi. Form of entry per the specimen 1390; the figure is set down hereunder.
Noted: 1400
